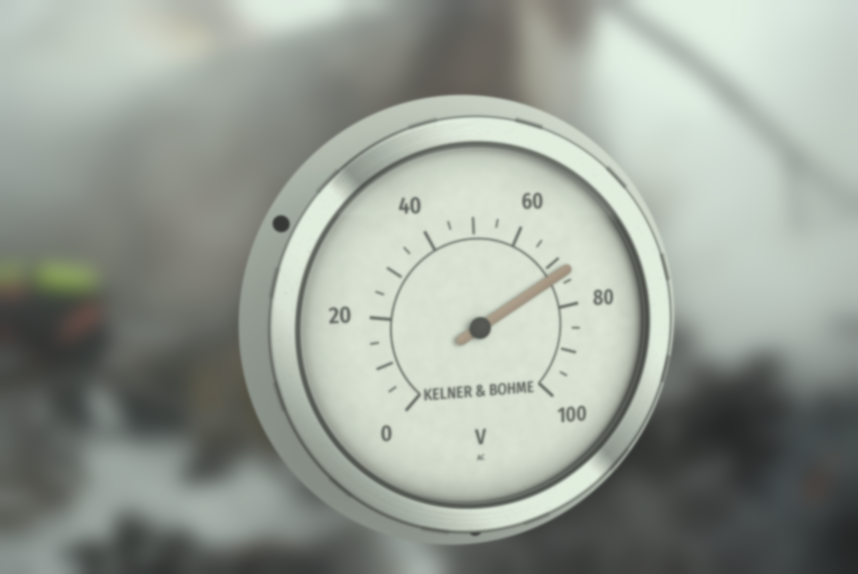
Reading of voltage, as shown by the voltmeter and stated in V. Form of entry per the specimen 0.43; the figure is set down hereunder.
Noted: 72.5
